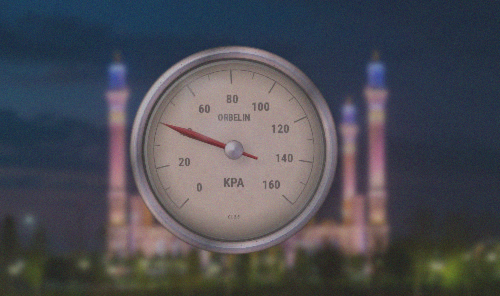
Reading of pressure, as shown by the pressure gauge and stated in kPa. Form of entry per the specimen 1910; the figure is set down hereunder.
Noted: 40
